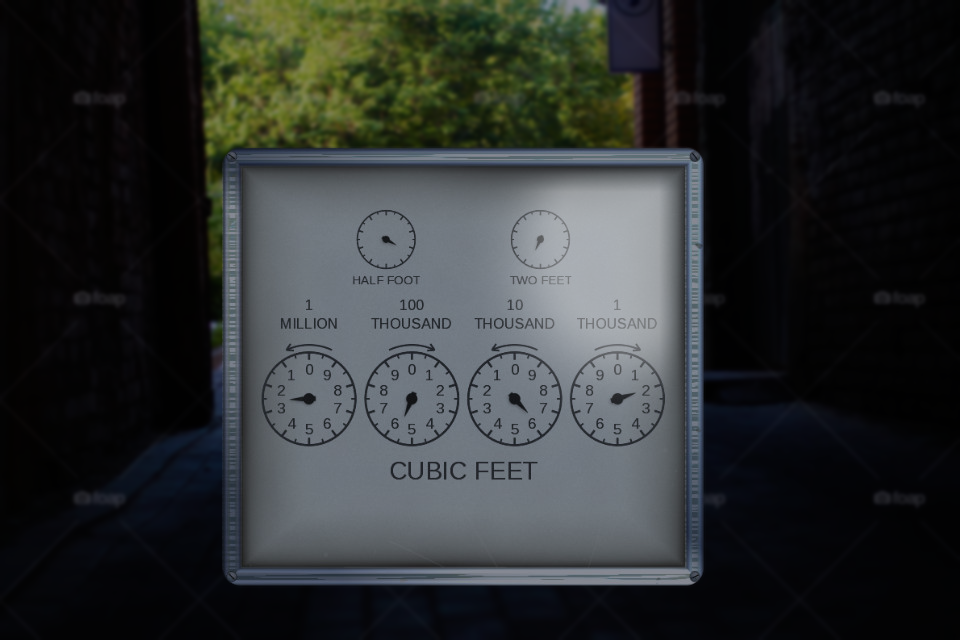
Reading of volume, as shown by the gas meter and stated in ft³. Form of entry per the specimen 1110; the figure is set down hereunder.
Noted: 256200
